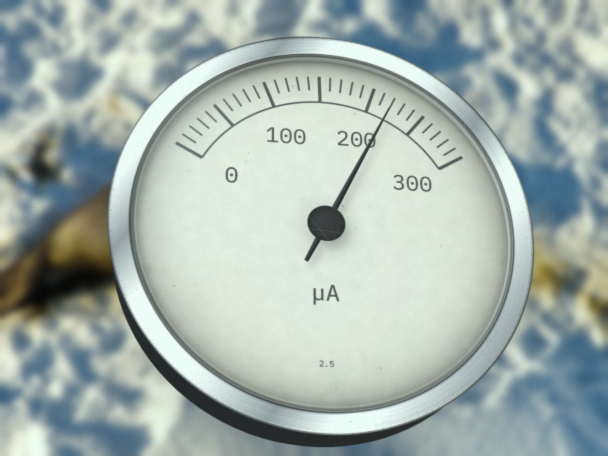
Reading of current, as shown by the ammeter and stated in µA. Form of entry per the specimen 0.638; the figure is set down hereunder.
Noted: 220
